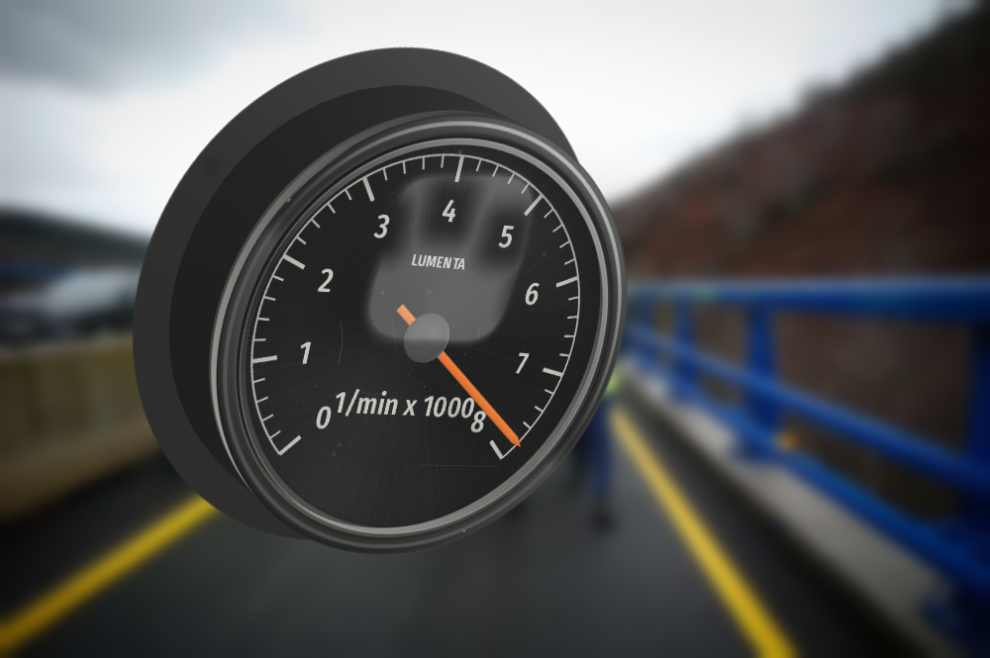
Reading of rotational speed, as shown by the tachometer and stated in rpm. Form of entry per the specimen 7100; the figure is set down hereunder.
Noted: 7800
